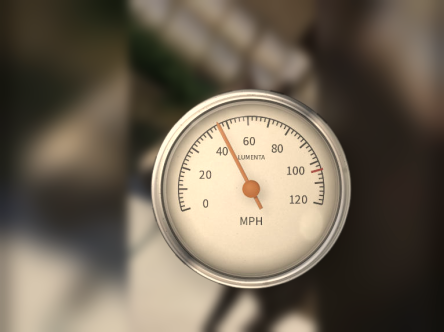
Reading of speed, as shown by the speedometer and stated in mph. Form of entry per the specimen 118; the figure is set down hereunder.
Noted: 46
